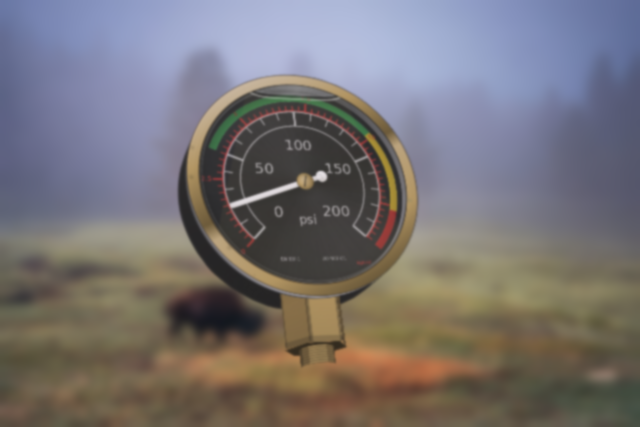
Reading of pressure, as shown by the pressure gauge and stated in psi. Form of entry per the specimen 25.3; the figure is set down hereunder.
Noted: 20
